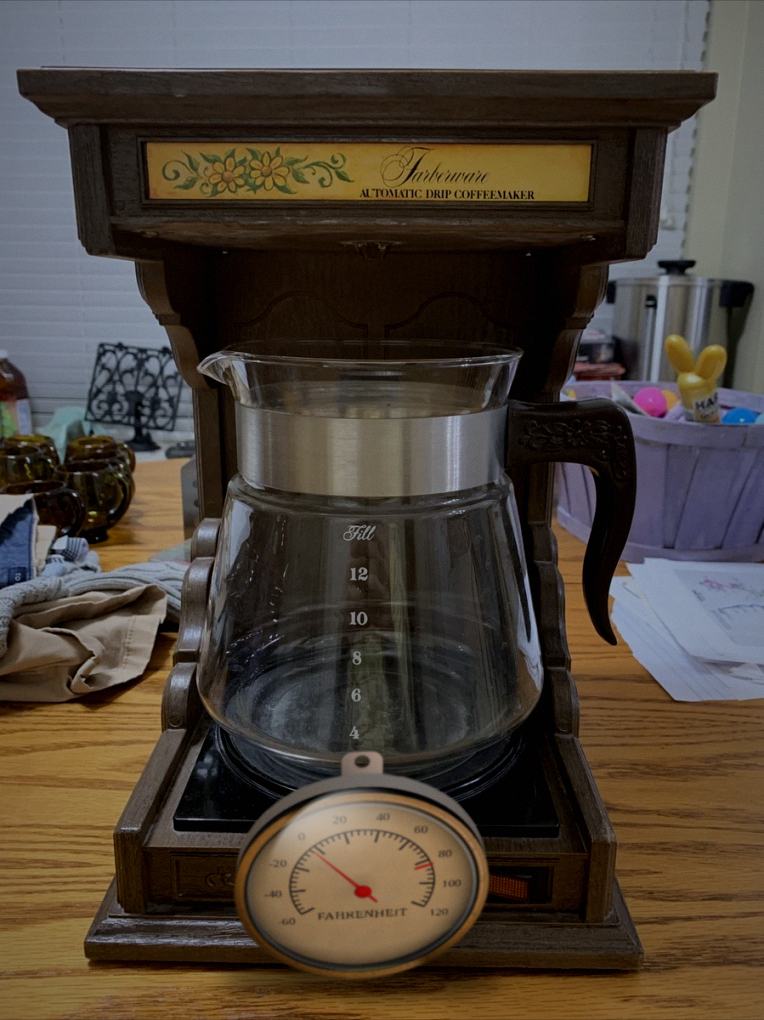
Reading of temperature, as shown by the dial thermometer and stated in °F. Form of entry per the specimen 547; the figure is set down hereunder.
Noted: 0
